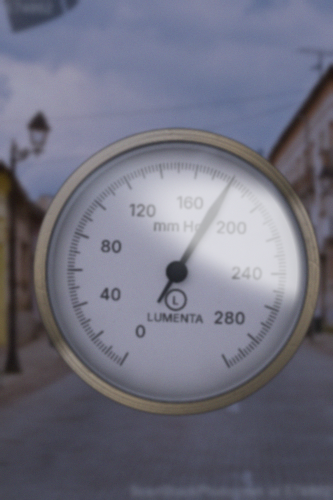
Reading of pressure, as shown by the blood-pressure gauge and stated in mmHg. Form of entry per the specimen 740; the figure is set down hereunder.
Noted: 180
